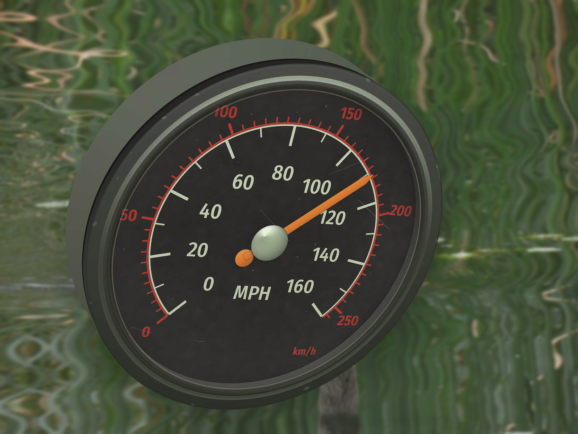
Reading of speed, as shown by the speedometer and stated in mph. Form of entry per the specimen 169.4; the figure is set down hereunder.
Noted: 110
